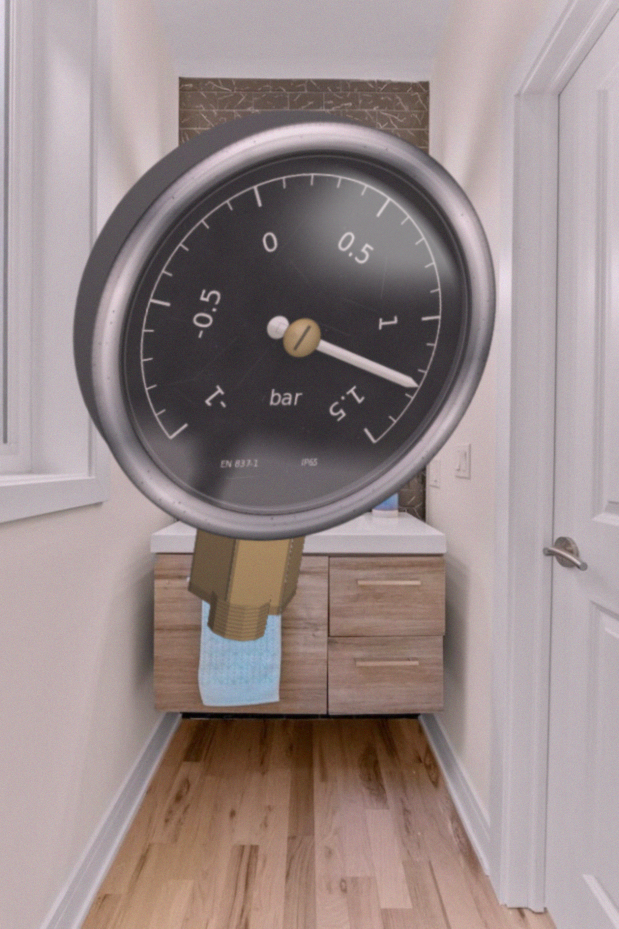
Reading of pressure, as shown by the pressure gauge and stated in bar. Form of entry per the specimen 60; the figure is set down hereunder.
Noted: 1.25
